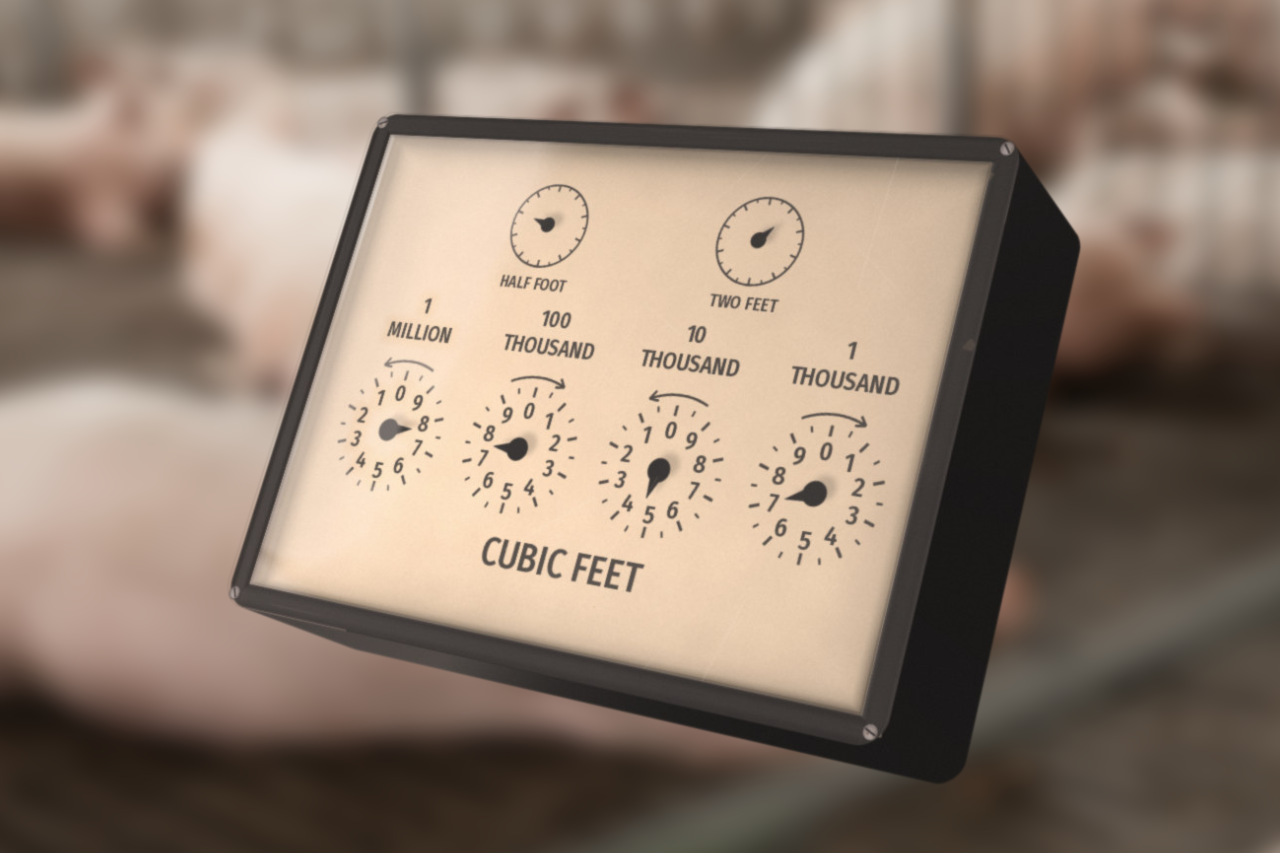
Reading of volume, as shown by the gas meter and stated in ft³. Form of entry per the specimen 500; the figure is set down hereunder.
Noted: 774700
